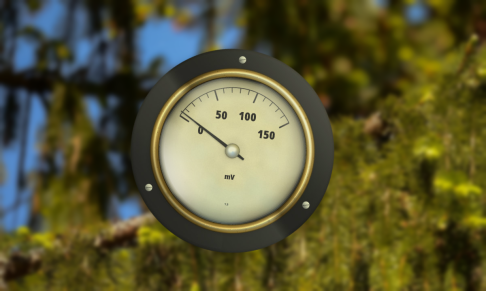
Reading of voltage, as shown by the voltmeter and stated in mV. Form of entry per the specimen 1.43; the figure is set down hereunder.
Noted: 5
